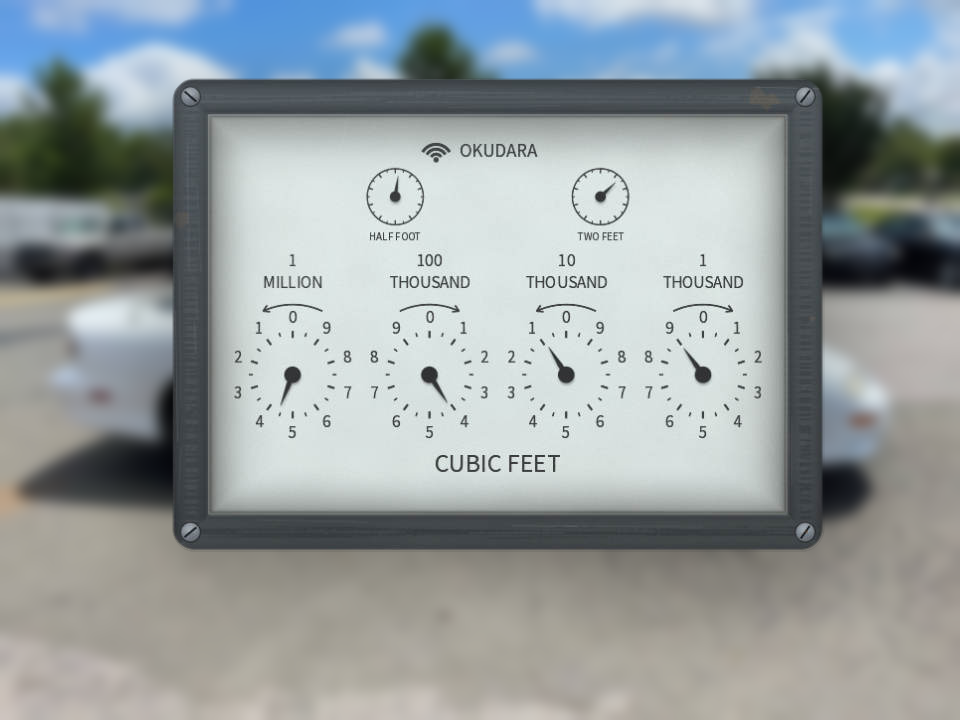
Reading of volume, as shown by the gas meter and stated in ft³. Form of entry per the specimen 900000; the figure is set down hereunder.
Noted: 440900
